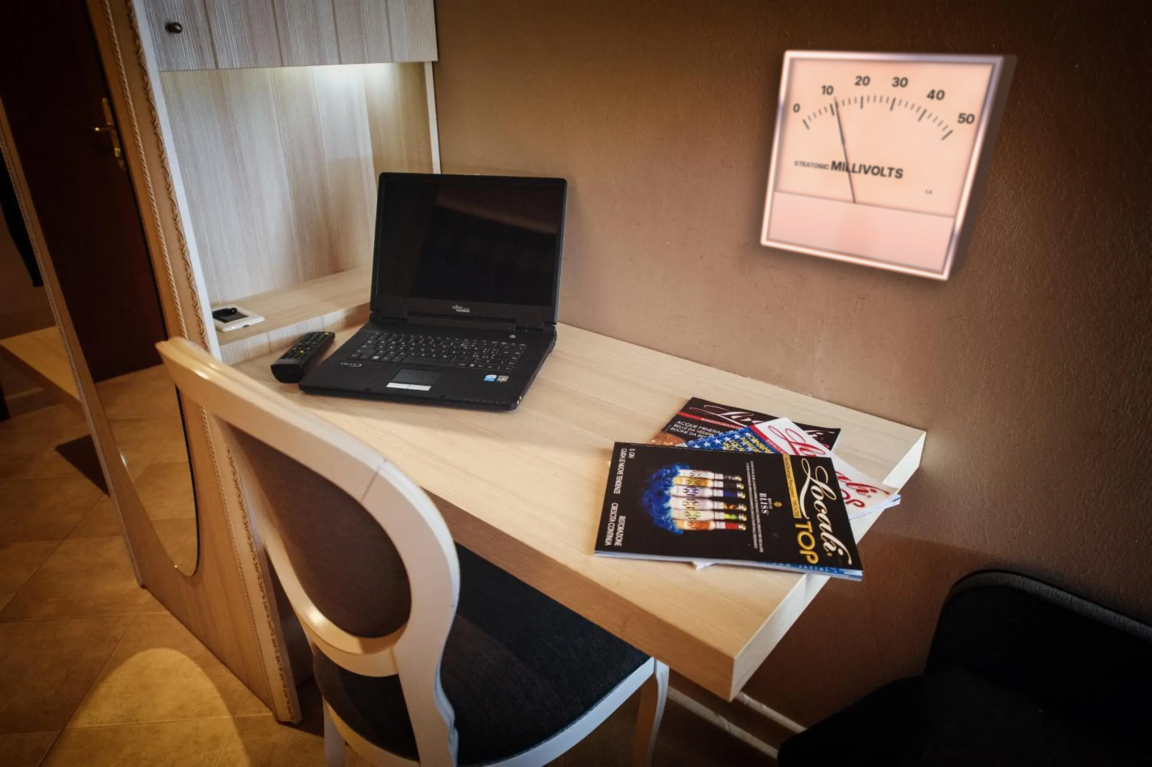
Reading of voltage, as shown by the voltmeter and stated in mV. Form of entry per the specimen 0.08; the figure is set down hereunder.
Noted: 12
